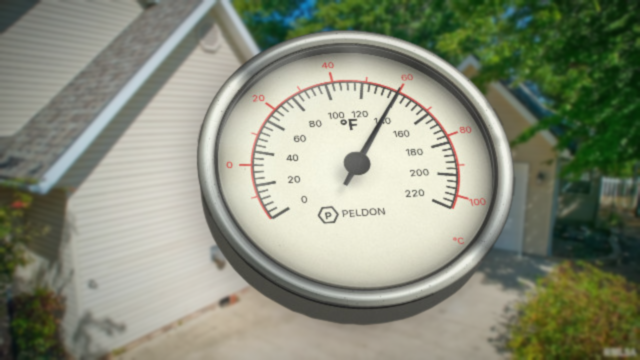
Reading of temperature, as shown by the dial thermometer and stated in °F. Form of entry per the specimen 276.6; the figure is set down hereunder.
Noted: 140
